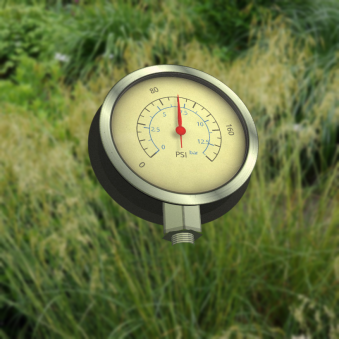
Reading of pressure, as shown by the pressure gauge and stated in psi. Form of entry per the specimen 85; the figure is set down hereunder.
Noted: 100
